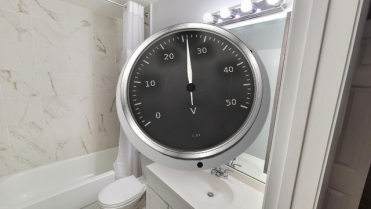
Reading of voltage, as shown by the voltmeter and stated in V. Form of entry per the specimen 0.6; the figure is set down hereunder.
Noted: 26
